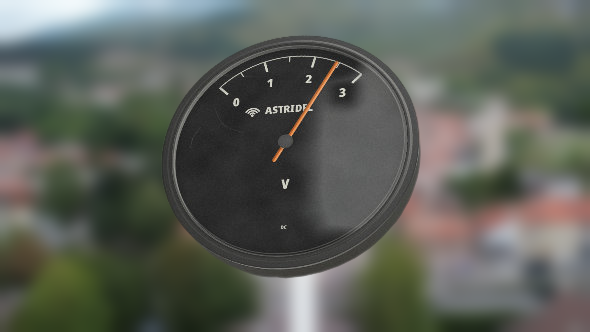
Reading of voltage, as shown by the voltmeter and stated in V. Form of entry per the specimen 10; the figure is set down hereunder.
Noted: 2.5
